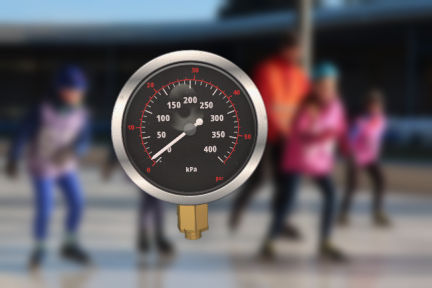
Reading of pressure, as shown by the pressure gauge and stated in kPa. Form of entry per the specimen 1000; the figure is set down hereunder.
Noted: 10
